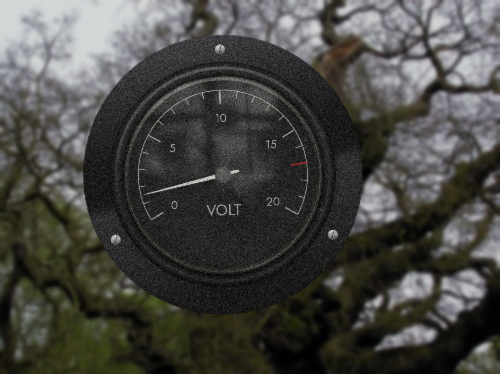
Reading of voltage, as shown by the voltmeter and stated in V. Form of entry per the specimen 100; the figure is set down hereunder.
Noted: 1.5
